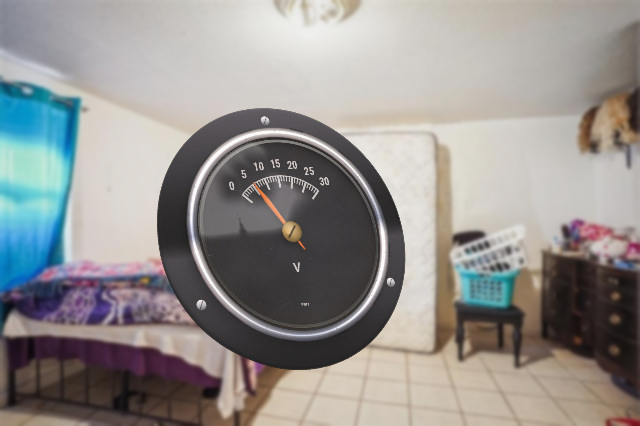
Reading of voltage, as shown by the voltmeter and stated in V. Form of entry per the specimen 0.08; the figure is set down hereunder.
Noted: 5
